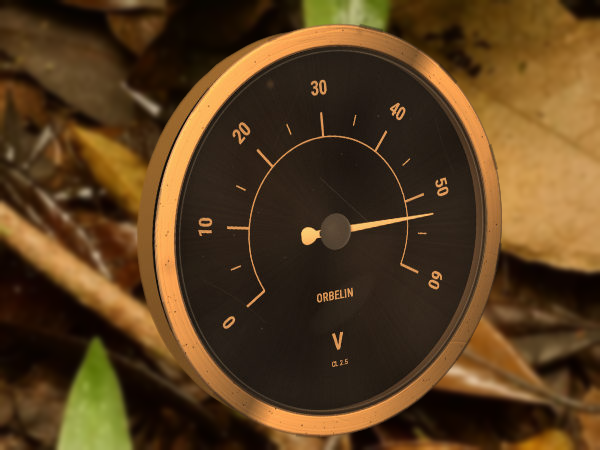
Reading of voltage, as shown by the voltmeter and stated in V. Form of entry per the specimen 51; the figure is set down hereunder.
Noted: 52.5
